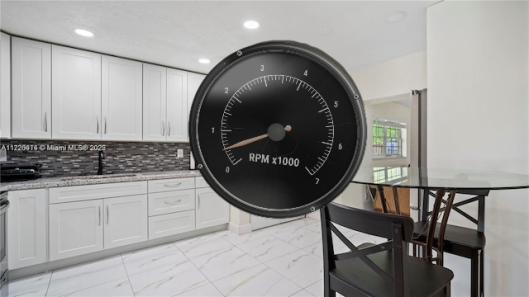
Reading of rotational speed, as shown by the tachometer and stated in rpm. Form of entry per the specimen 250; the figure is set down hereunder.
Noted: 500
